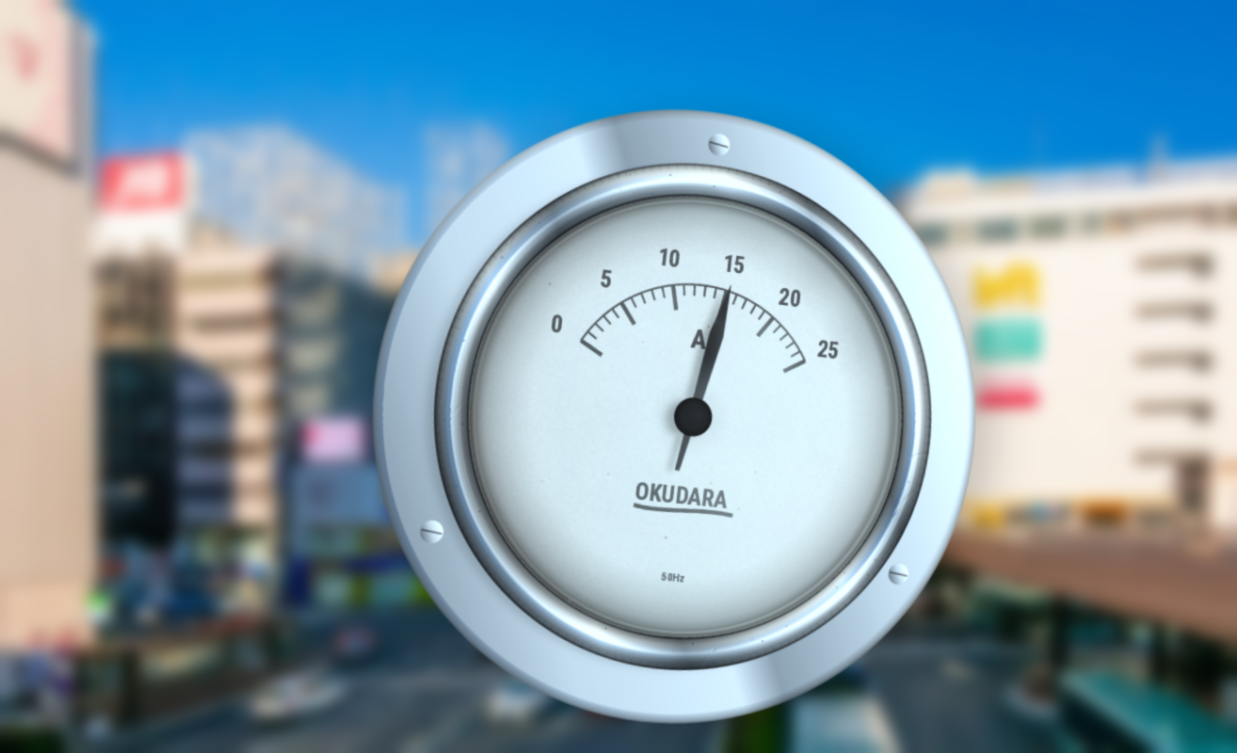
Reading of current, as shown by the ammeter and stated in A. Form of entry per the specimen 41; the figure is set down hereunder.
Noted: 15
